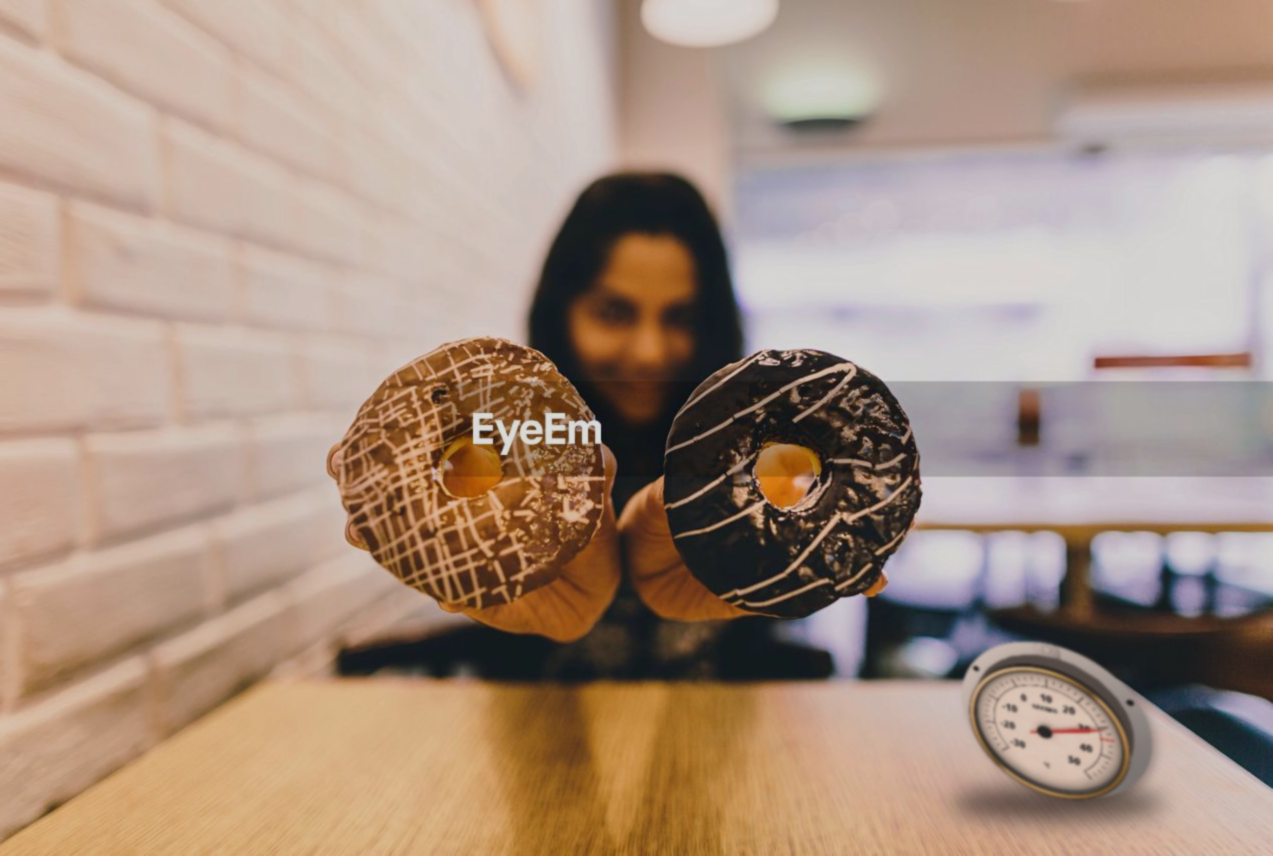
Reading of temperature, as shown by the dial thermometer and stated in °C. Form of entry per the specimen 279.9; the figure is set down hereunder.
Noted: 30
